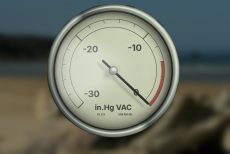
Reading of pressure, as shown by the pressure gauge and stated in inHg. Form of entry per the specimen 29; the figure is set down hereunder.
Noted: 0
